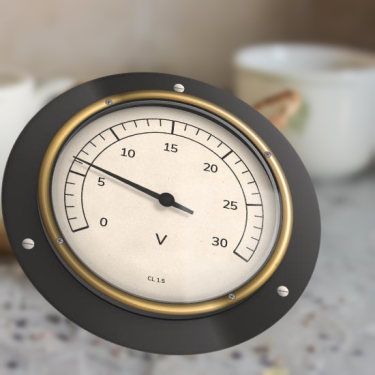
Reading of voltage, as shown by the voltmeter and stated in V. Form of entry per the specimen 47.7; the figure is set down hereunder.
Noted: 6
